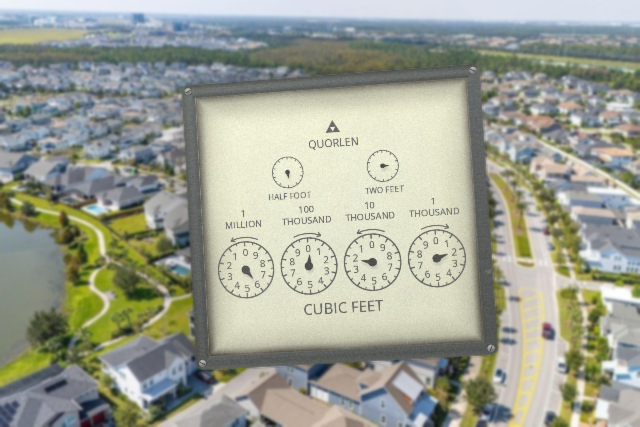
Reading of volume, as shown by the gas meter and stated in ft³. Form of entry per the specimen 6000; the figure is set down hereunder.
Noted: 602200
